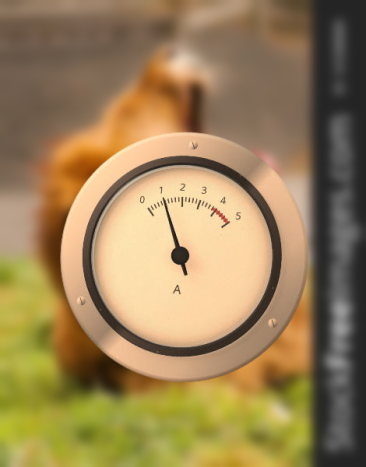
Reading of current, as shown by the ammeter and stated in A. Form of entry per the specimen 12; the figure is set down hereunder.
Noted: 1
